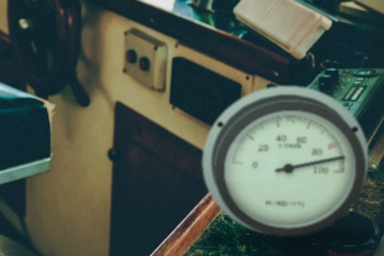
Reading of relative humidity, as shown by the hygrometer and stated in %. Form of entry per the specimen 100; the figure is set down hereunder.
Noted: 90
